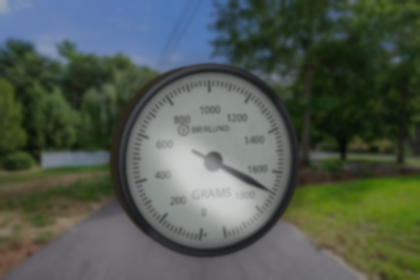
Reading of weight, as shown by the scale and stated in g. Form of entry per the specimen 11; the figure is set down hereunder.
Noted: 1700
